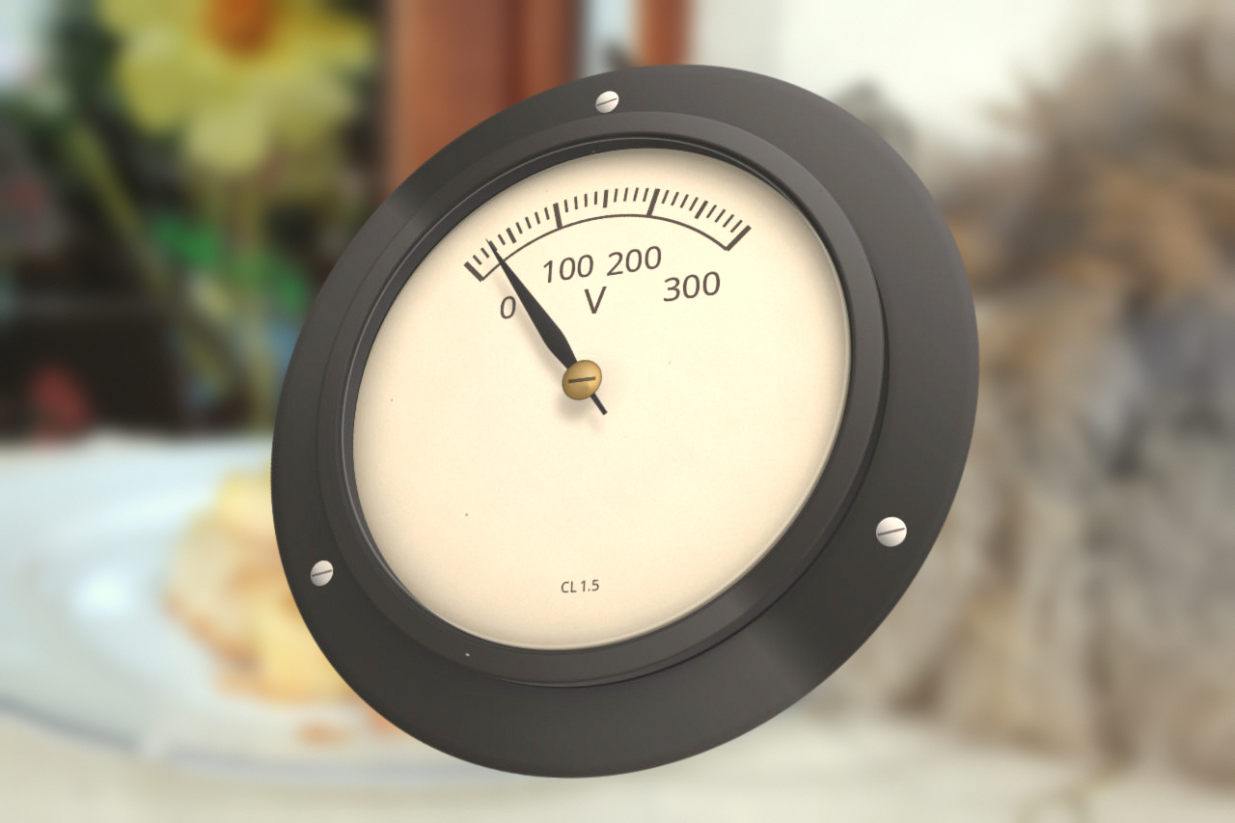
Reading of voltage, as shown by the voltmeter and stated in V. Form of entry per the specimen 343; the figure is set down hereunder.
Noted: 30
